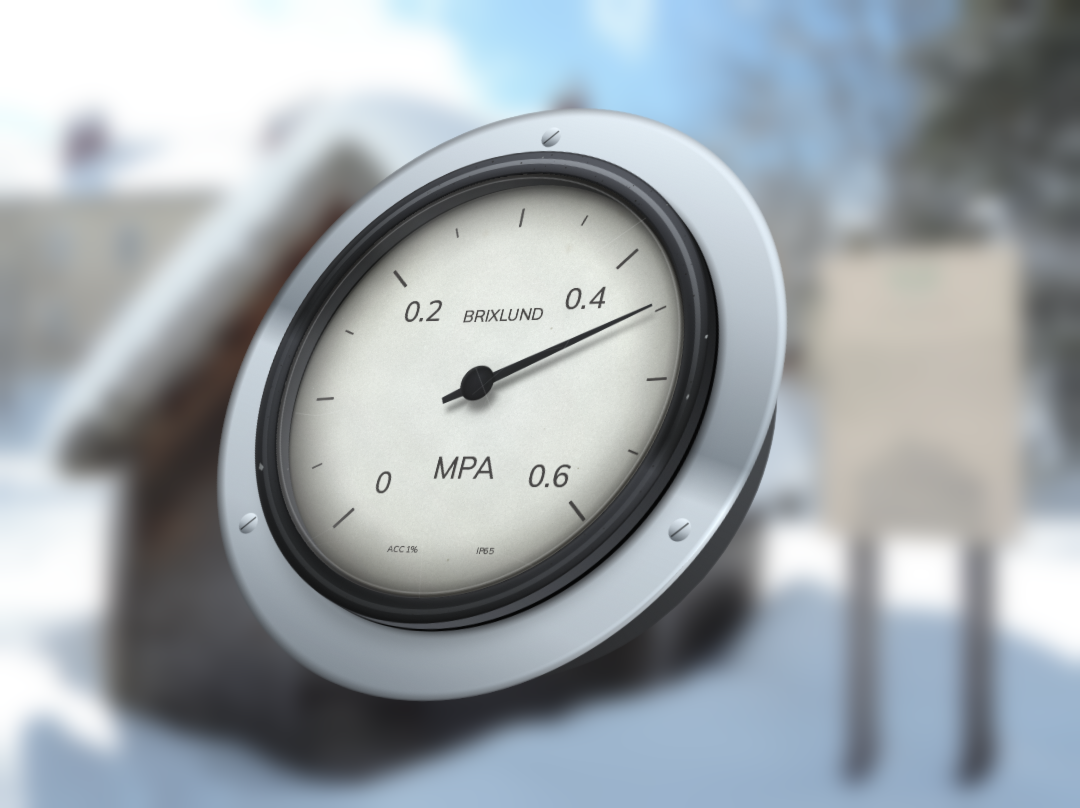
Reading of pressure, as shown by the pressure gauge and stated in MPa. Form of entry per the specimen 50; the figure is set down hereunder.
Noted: 0.45
